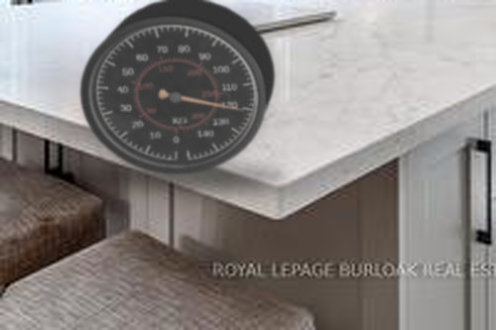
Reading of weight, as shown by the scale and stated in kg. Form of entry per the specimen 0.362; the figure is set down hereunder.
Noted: 120
